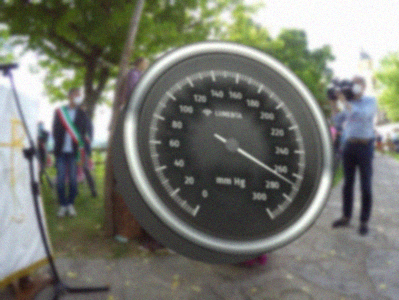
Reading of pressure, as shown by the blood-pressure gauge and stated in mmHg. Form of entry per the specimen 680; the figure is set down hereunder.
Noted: 270
